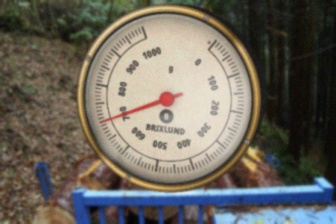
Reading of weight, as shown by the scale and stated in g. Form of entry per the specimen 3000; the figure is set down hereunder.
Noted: 700
